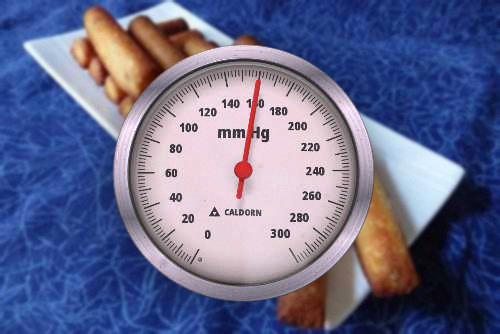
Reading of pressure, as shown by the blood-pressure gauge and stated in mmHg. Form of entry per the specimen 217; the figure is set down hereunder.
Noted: 160
